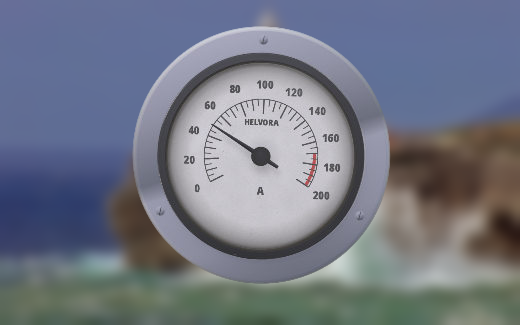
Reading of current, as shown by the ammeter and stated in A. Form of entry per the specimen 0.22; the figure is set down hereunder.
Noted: 50
